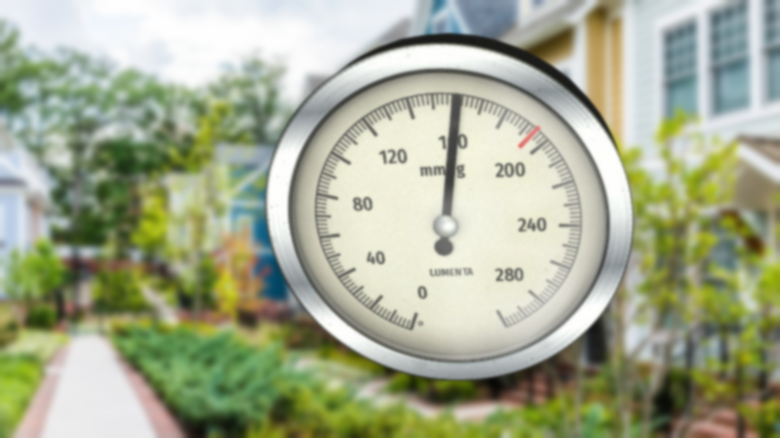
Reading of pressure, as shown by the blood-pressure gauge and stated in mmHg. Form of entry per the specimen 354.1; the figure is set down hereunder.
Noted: 160
